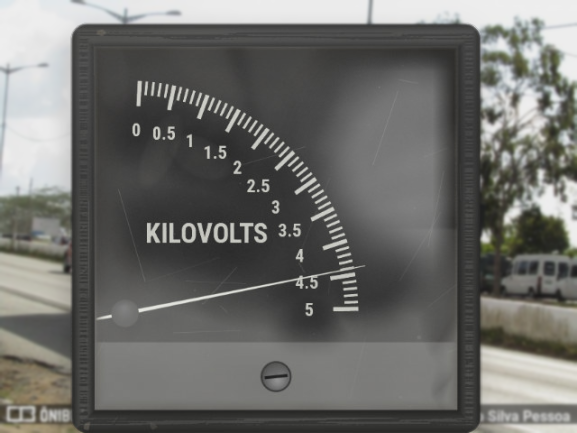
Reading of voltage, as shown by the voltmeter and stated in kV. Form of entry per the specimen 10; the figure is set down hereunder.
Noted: 4.4
